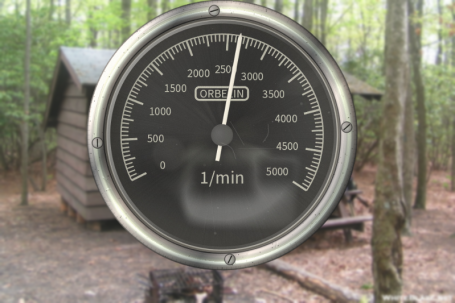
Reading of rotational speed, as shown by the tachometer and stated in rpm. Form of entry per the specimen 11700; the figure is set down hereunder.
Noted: 2650
